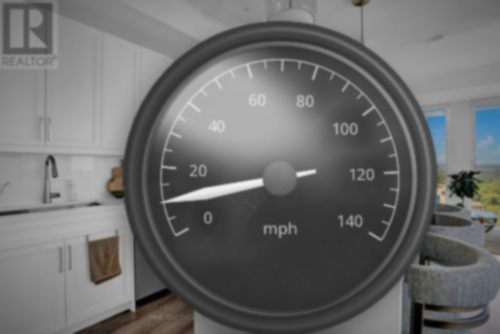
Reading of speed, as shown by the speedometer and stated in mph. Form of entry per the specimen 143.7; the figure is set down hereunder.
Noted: 10
